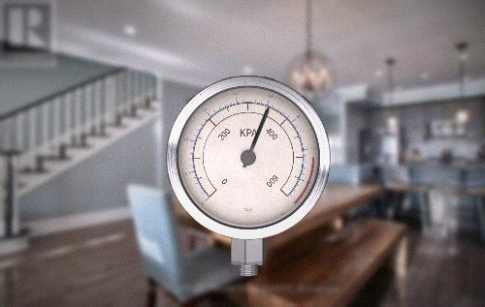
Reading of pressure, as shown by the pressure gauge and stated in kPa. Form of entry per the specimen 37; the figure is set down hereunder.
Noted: 350
